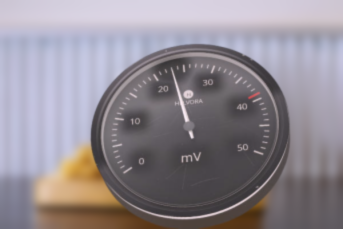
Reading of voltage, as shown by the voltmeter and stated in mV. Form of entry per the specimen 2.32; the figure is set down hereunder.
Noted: 23
